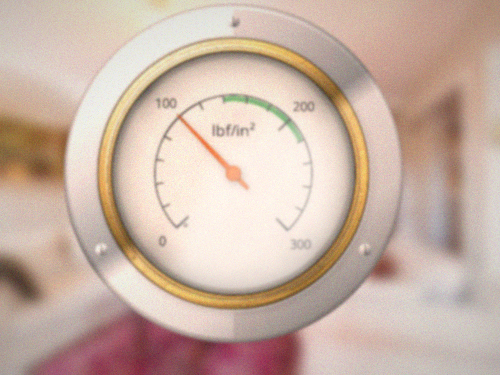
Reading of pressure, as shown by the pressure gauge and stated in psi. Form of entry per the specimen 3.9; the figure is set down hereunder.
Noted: 100
